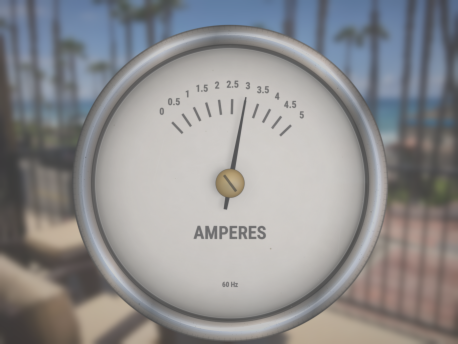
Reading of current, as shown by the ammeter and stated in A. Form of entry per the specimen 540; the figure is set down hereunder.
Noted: 3
